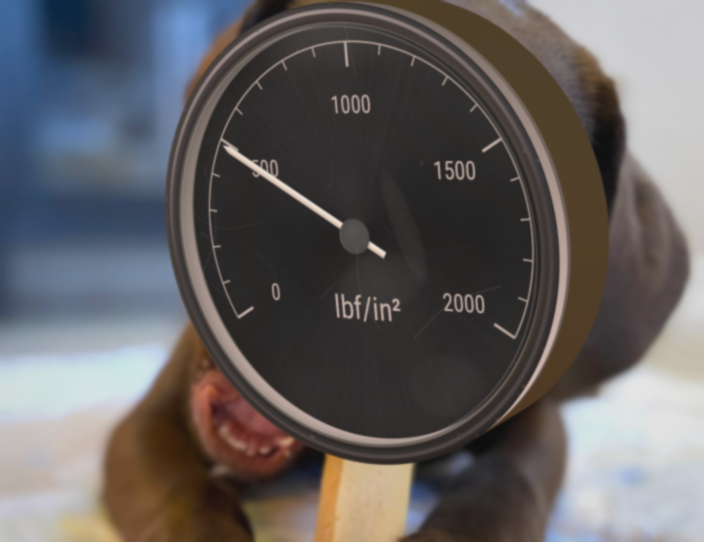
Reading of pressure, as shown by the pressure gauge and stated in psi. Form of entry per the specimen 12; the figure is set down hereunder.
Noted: 500
